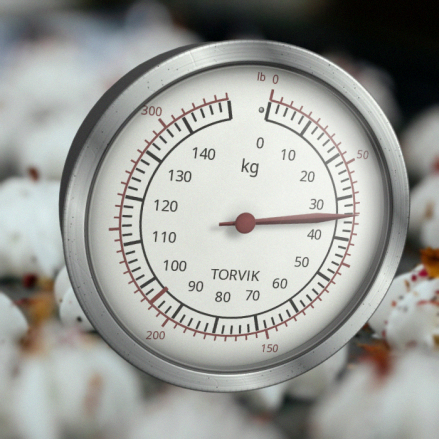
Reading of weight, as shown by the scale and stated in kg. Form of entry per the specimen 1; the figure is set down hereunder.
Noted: 34
